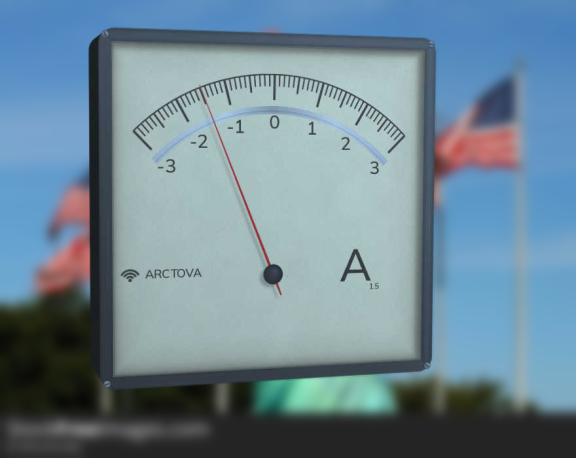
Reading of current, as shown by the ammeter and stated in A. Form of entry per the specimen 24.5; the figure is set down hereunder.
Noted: -1.5
